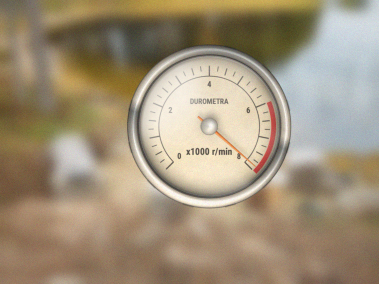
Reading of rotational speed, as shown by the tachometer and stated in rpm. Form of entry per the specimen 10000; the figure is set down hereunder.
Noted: 7875
